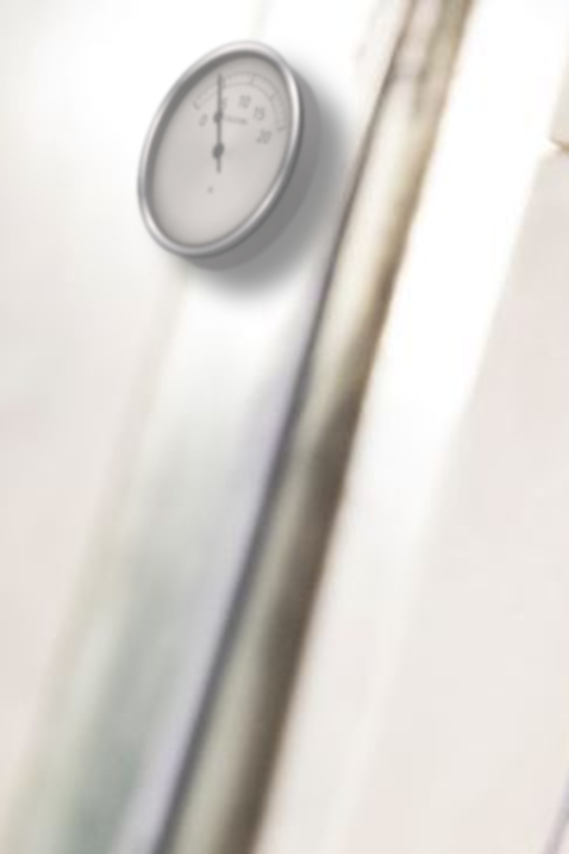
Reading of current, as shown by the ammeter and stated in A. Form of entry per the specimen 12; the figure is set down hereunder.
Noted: 5
